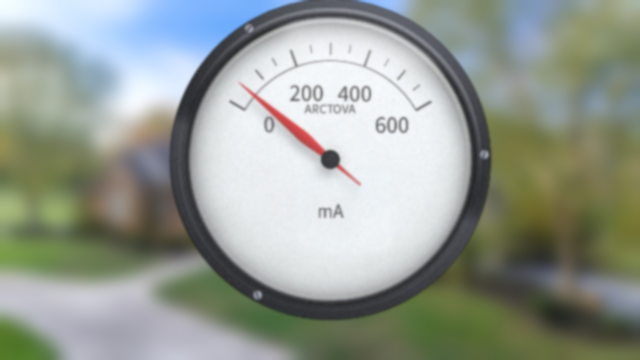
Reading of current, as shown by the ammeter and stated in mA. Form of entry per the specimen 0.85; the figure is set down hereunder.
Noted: 50
